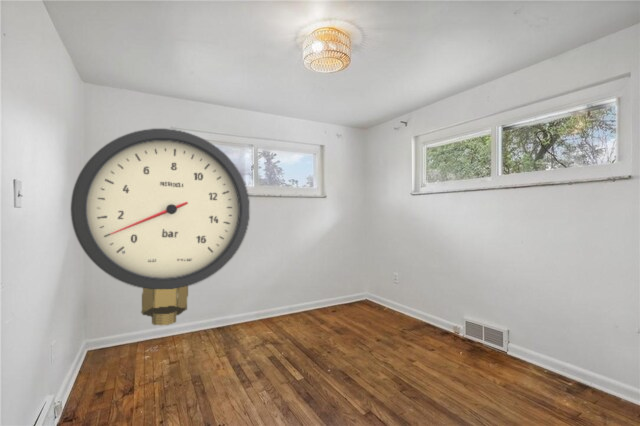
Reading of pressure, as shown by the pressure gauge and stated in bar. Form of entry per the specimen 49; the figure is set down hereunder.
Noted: 1
